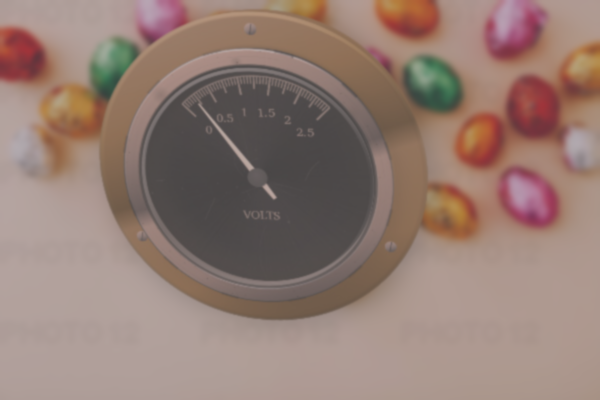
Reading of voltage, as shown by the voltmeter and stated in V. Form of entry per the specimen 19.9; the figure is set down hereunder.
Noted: 0.25
